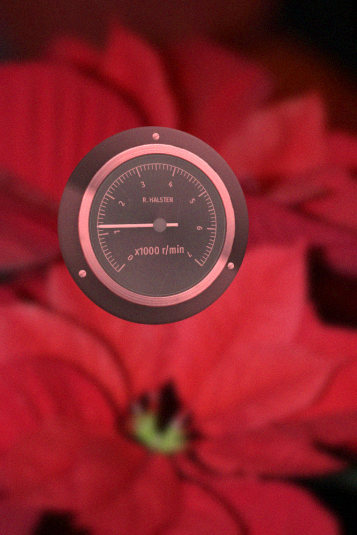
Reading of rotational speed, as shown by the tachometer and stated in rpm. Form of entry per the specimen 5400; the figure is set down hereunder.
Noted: 1200
